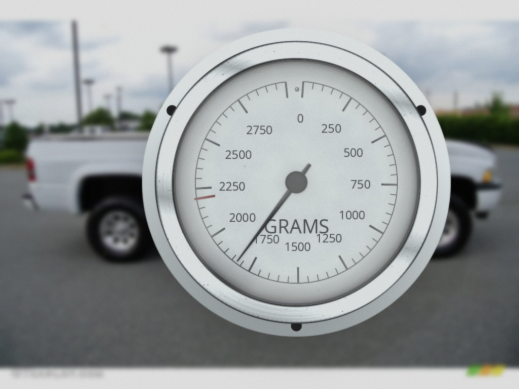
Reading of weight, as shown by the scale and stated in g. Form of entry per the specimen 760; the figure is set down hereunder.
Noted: 1825
